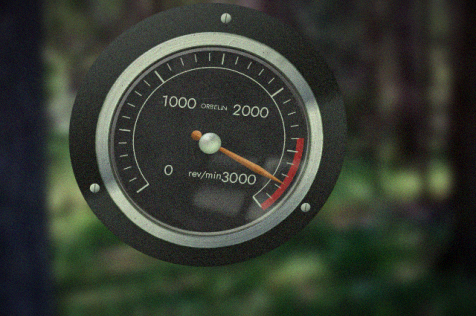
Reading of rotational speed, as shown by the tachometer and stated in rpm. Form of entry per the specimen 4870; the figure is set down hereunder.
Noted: 2750
